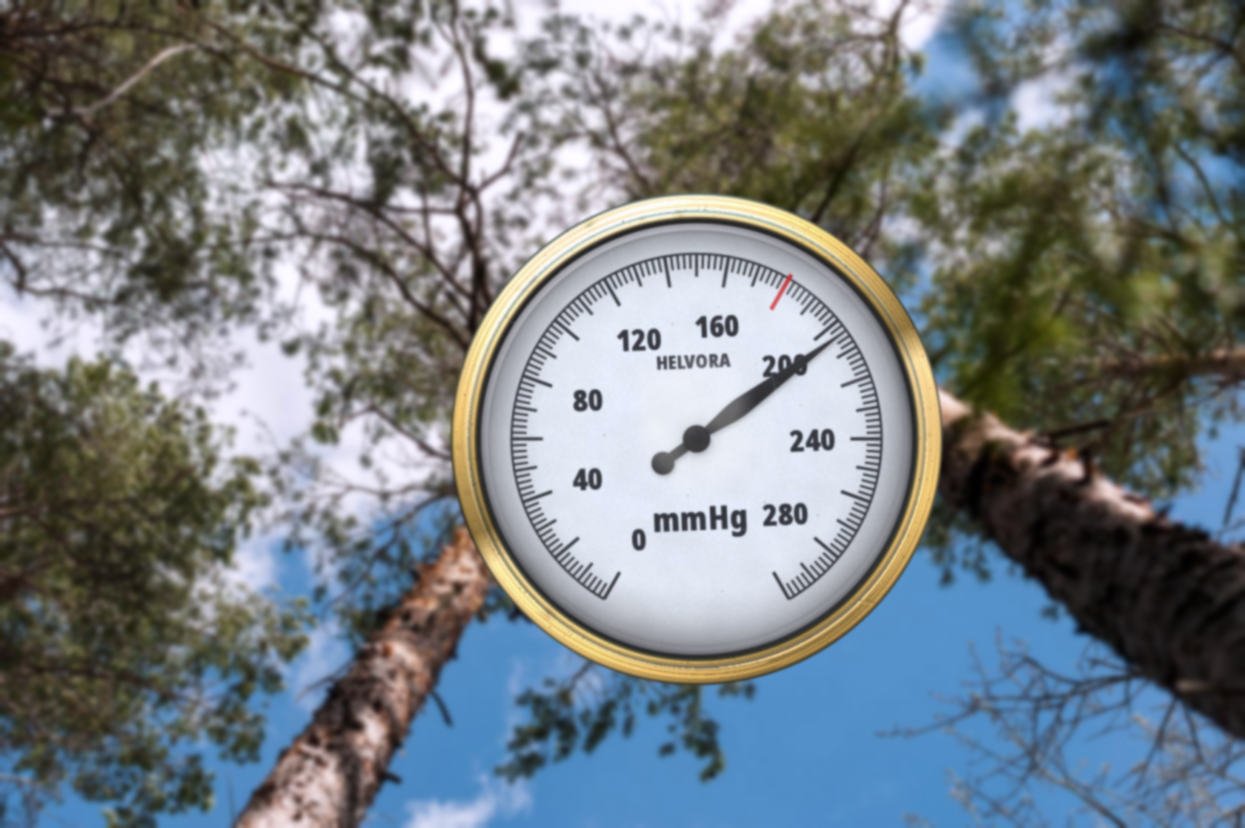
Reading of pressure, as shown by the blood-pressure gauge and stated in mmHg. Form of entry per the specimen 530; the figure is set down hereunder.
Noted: 204
